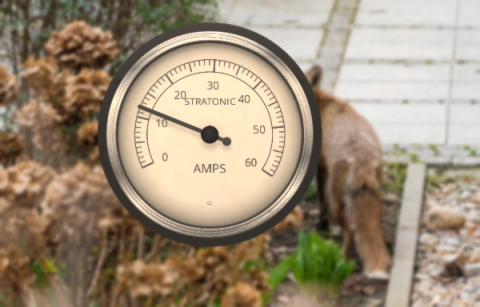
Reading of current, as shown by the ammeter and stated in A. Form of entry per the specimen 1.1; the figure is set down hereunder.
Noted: 12
